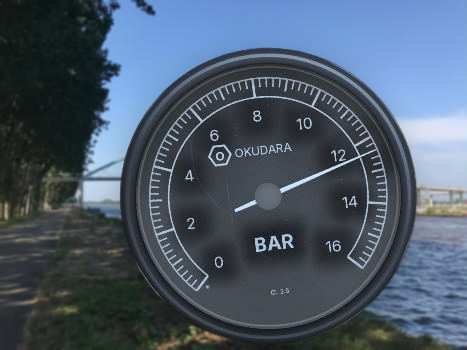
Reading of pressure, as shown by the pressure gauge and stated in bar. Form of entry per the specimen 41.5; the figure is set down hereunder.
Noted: 12.4
